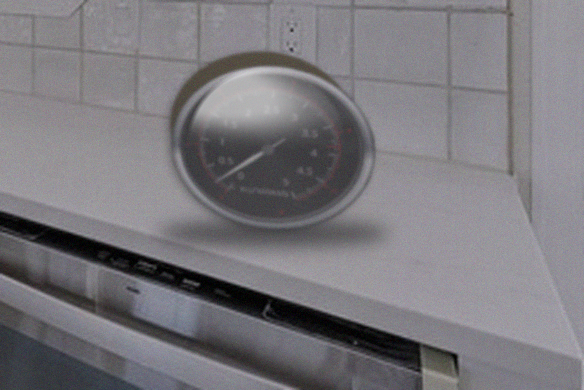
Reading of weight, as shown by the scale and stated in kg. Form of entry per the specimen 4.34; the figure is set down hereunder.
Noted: 0.25
